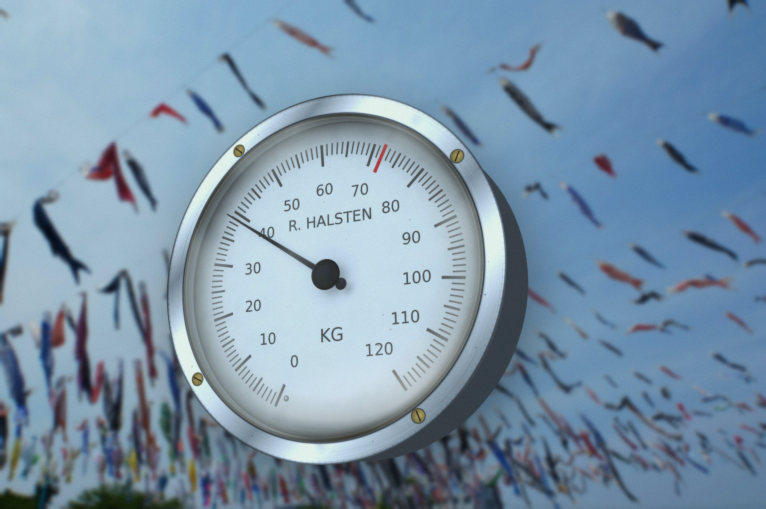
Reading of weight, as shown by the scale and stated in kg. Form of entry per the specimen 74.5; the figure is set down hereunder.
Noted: 39
